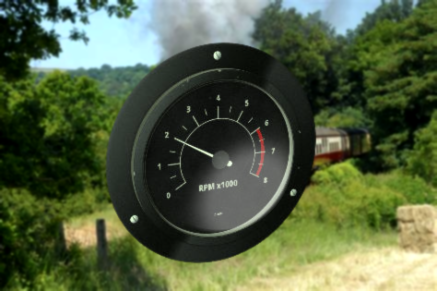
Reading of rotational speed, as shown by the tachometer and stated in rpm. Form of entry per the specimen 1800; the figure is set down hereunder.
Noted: 2000
